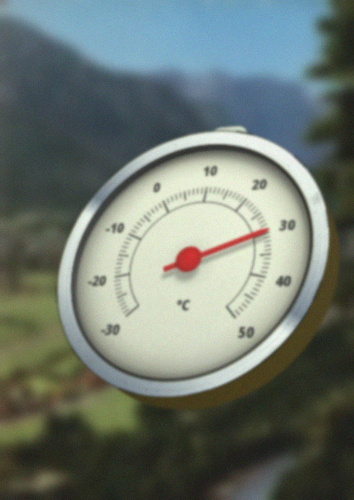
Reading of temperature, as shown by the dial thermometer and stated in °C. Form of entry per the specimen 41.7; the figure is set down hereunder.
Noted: 30
